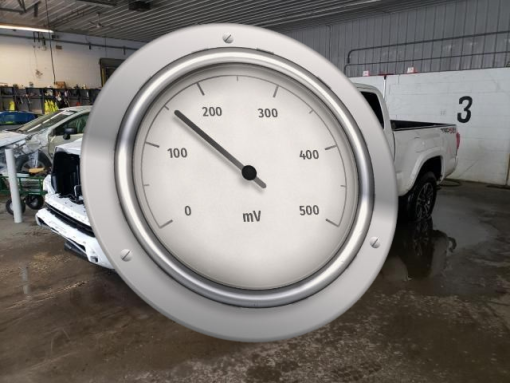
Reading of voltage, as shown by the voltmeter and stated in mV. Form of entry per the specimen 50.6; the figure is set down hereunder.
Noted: 150
